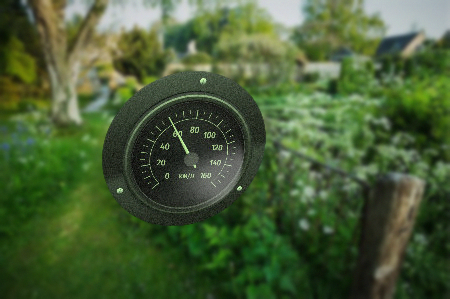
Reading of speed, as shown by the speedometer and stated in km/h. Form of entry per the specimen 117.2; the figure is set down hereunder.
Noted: 60
